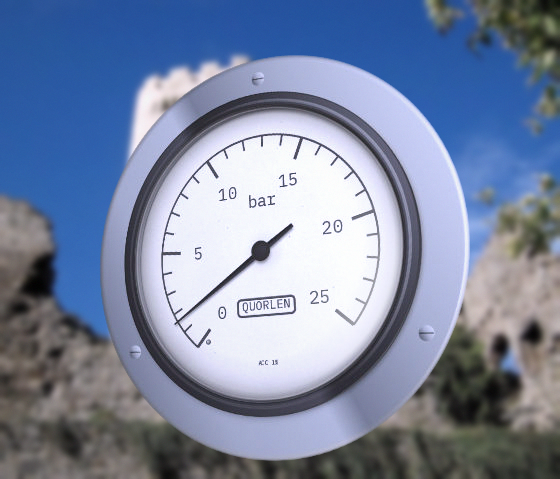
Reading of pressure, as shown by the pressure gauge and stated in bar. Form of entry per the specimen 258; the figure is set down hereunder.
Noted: 1.5
